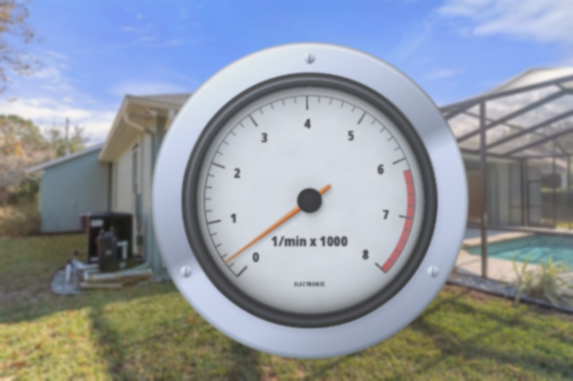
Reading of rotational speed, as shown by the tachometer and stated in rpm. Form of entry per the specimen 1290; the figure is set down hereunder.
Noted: 300
